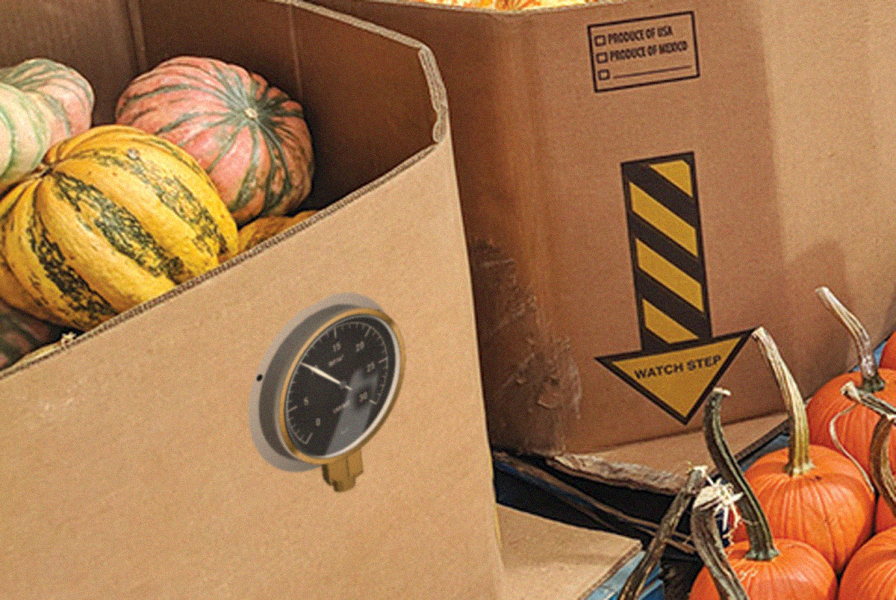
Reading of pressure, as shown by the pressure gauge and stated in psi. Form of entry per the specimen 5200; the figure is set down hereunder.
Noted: 10
